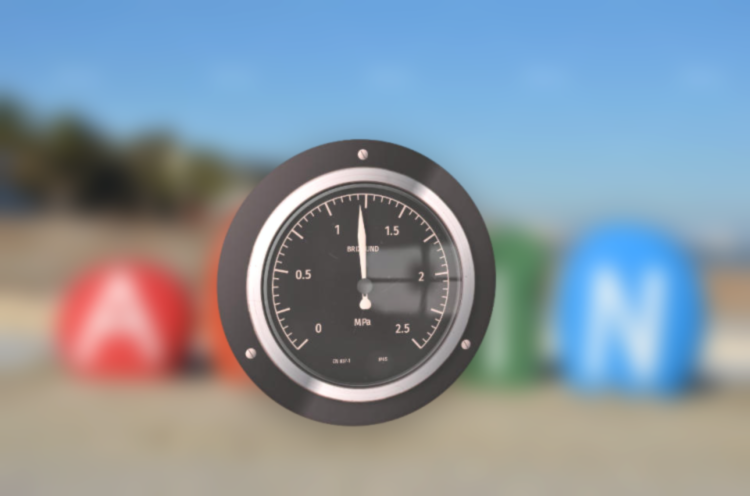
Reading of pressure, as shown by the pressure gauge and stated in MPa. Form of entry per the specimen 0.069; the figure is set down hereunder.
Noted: 1.2
